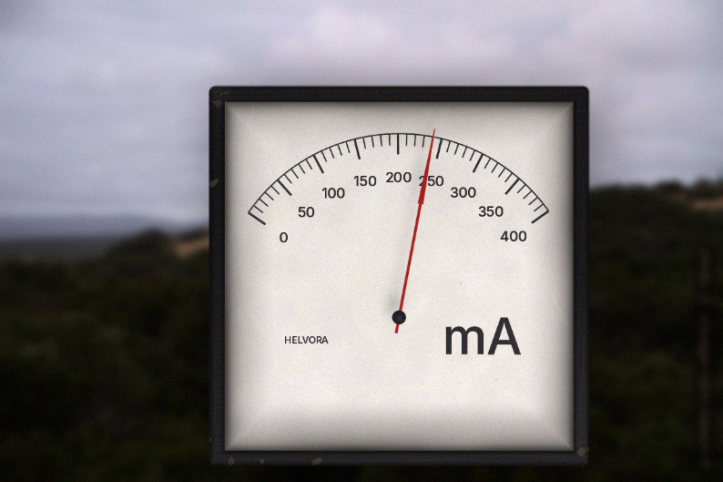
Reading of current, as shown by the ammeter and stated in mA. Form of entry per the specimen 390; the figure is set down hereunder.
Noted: 240
